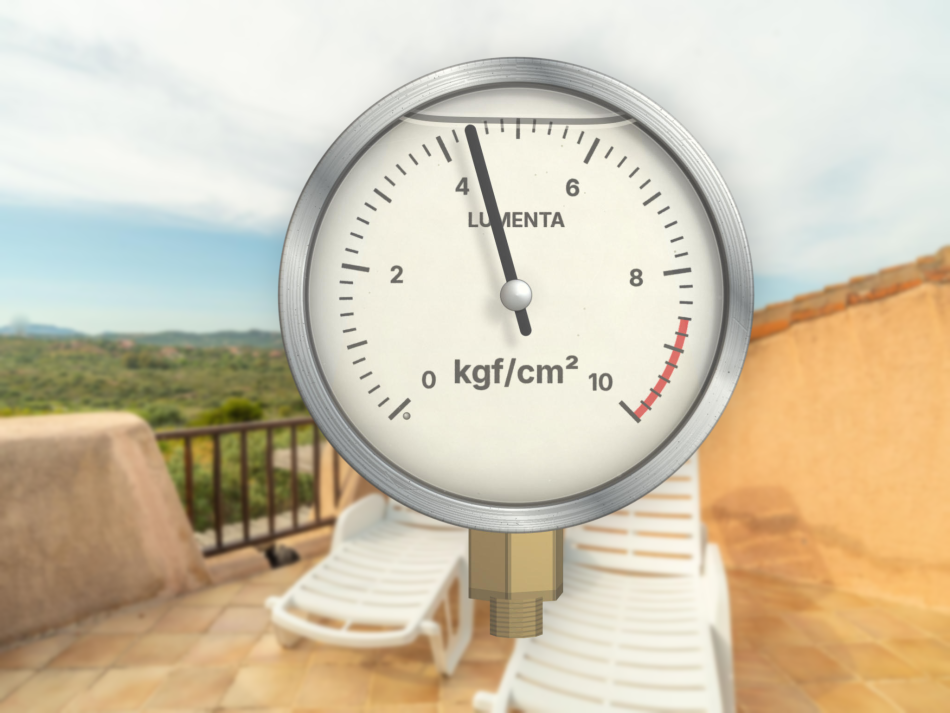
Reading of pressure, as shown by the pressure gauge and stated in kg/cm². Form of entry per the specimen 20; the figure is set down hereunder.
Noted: 4.4
